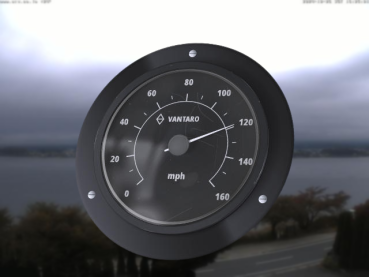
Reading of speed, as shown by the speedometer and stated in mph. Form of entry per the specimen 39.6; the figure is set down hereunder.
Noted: 120
